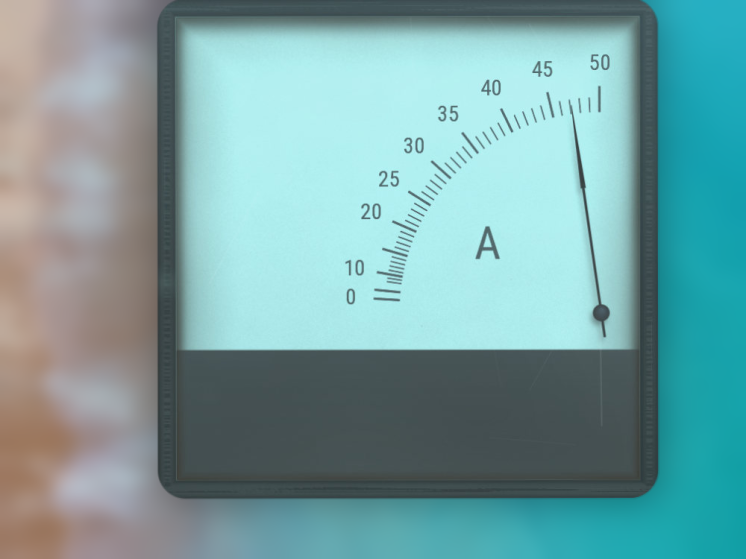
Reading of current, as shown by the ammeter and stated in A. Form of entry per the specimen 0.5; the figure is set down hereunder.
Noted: 47
